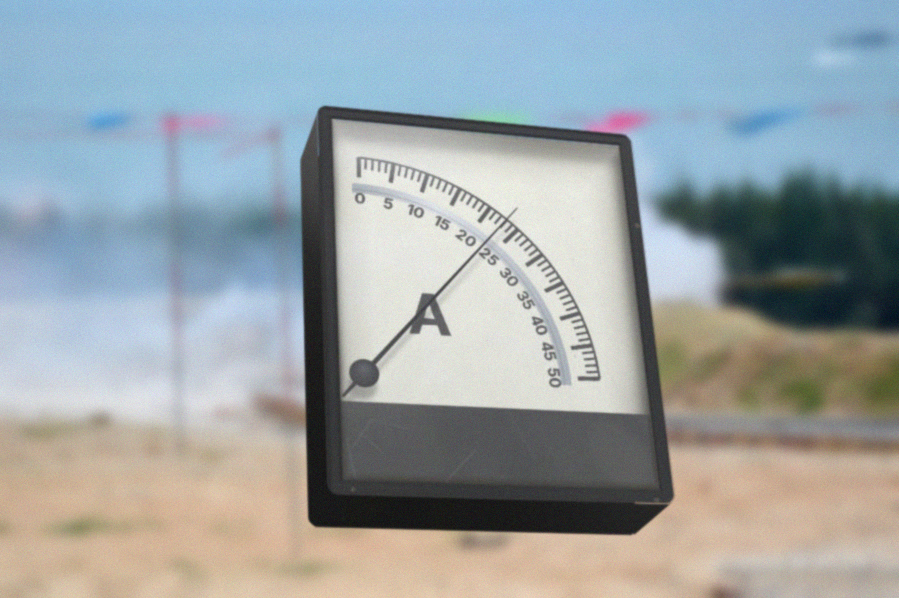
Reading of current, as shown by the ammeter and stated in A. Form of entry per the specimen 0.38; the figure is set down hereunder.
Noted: 23
